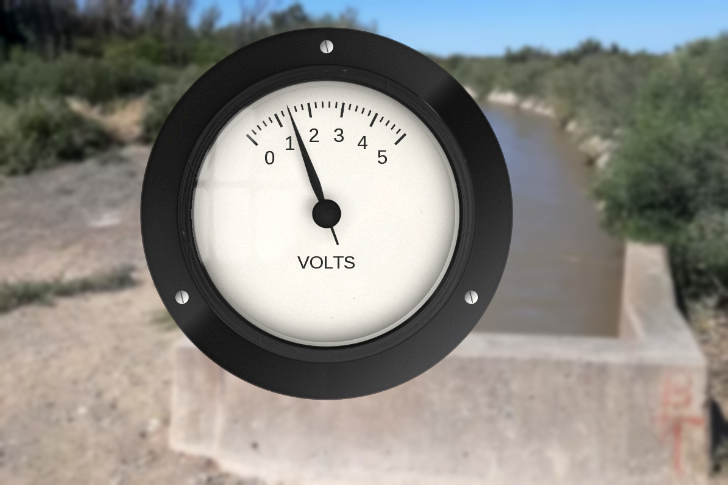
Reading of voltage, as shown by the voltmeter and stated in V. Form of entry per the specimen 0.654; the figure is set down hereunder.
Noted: 1.4
